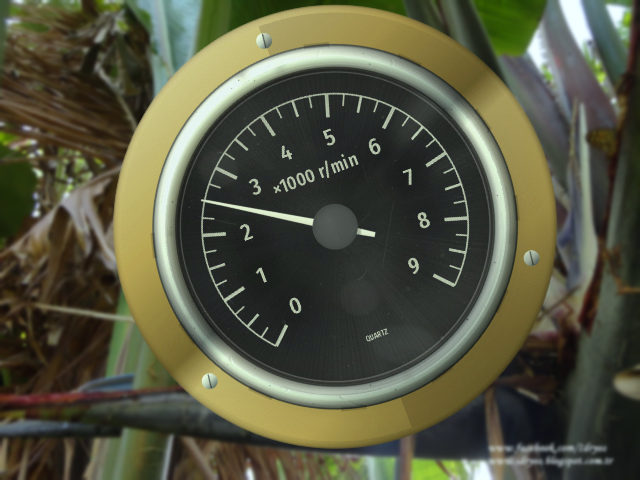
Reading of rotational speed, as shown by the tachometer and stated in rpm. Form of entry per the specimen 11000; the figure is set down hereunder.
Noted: 2500
